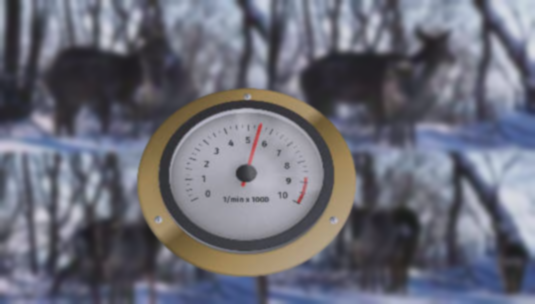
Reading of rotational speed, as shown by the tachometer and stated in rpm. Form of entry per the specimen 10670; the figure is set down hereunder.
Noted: 5500
